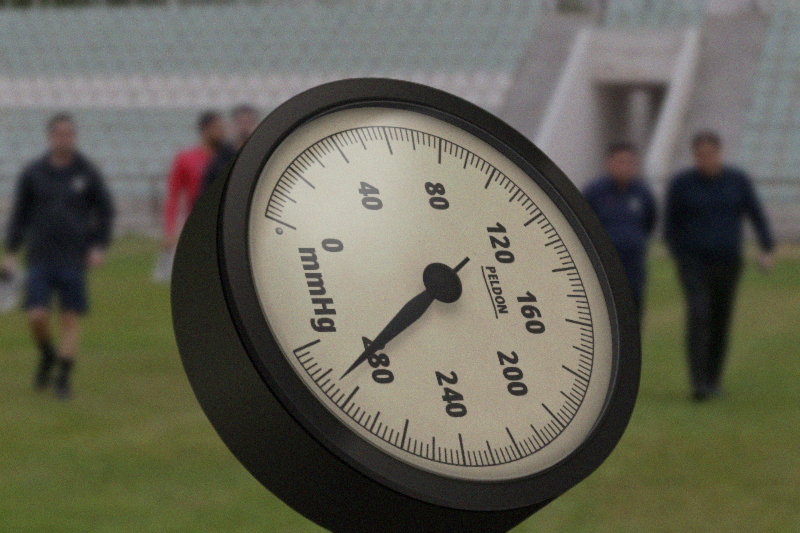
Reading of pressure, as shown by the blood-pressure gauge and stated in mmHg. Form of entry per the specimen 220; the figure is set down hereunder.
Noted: 286
